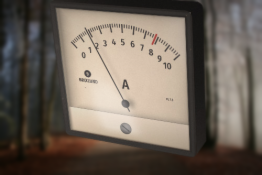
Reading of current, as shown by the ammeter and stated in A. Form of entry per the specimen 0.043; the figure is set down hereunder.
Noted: 2
